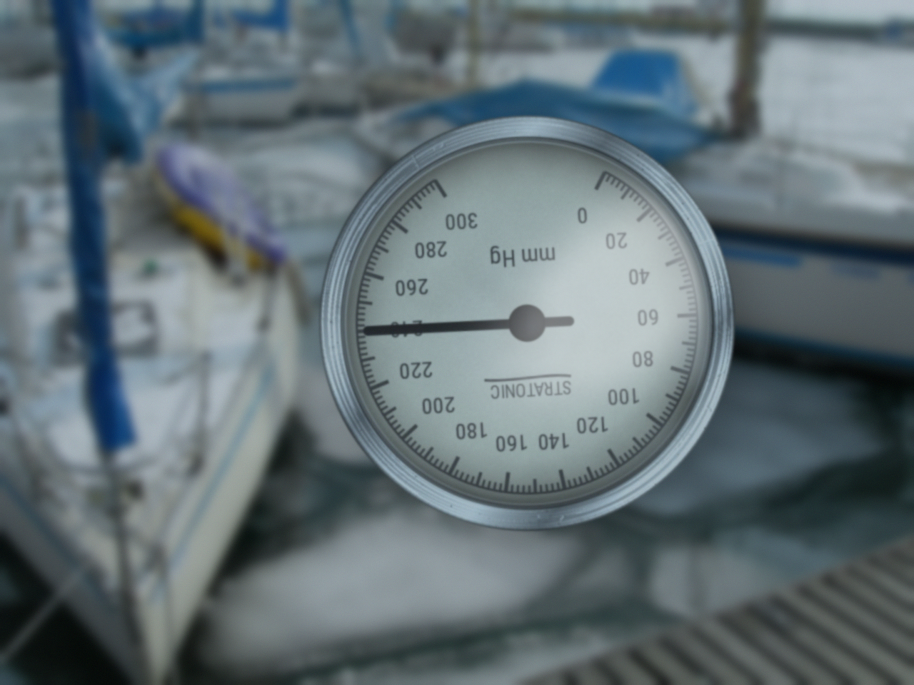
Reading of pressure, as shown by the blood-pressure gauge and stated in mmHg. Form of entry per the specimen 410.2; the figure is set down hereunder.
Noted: 240
